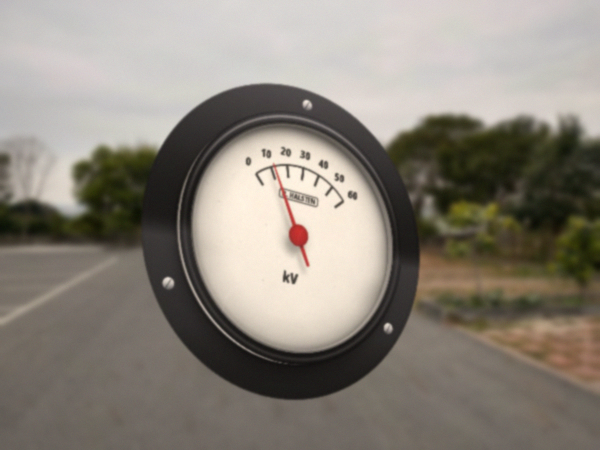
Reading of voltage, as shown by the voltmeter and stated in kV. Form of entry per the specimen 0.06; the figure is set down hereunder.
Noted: 10
